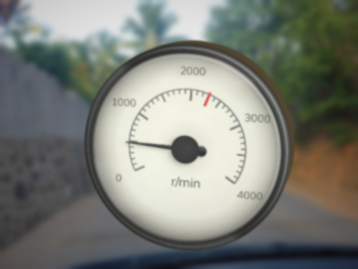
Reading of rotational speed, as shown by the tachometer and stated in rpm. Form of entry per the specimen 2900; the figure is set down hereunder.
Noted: 500
